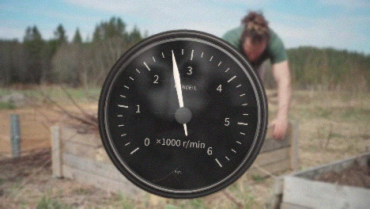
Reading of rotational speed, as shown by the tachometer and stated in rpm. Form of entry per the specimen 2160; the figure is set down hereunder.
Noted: 2600
